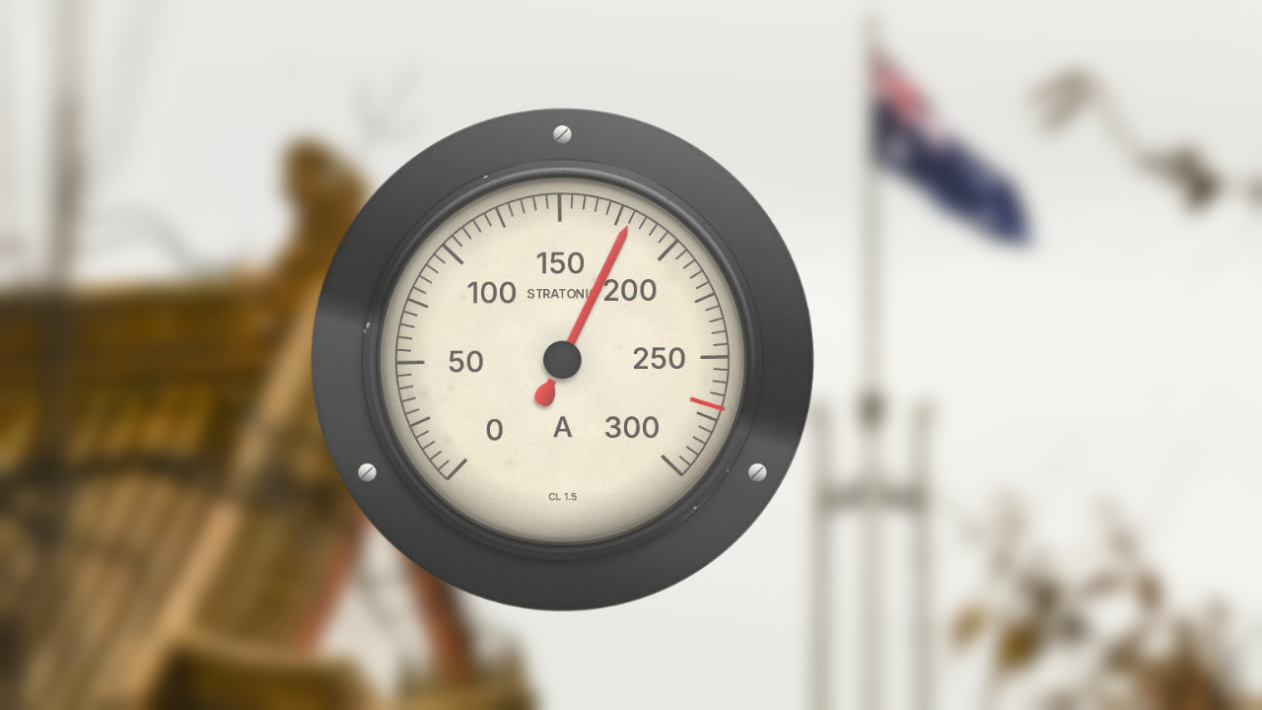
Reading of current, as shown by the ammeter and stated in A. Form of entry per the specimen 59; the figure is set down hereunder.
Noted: 180
